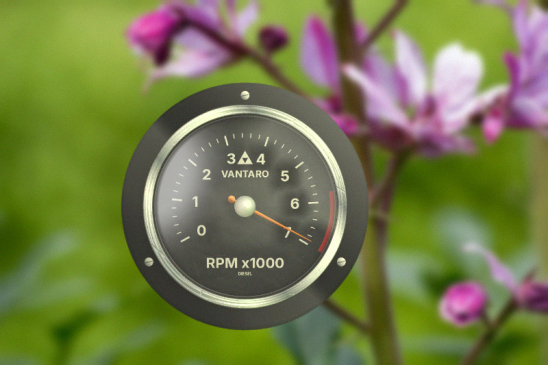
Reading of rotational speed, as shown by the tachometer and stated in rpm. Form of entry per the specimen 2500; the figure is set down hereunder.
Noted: 6900
